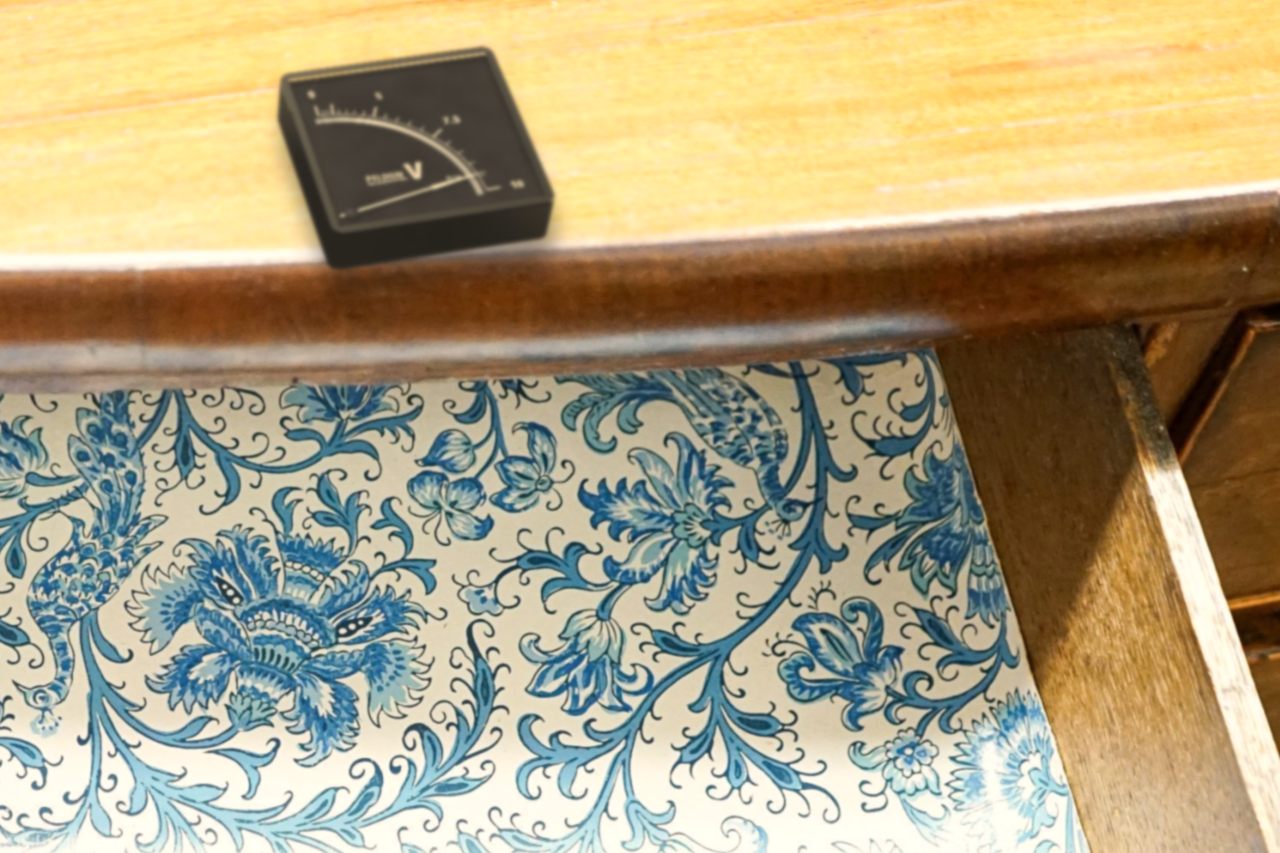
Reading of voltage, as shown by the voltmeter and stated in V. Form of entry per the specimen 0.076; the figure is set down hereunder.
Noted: 9.5
